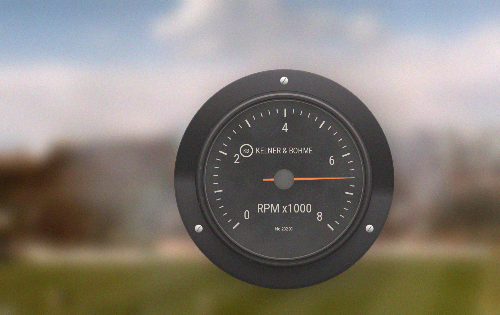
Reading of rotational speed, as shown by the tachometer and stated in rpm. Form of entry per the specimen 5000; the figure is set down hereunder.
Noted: 6600
